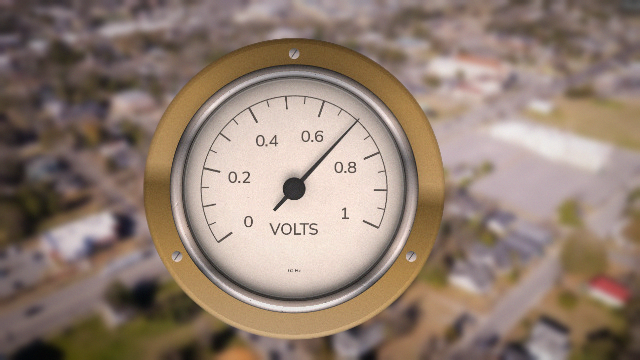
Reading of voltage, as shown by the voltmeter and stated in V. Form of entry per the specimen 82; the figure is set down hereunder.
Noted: 0.7
